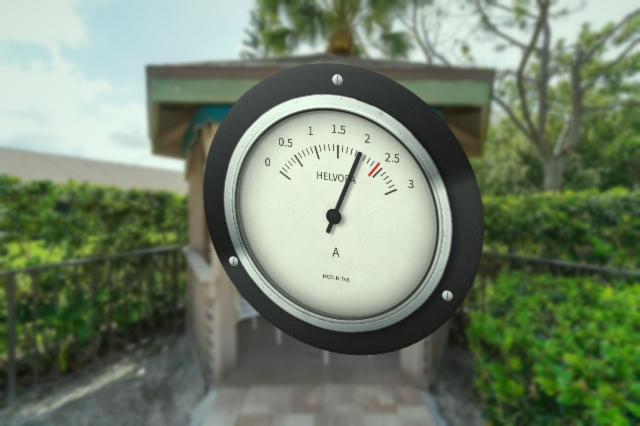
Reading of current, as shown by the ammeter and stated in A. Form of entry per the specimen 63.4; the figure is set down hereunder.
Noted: 2
